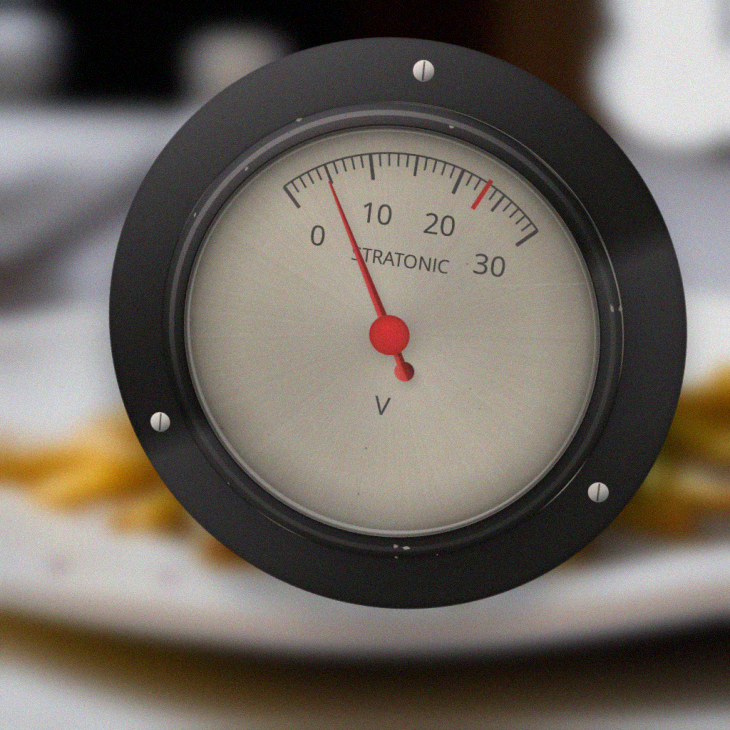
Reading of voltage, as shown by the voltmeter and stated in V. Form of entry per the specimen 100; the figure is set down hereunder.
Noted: 5
